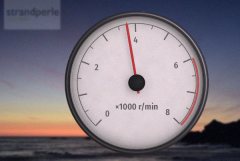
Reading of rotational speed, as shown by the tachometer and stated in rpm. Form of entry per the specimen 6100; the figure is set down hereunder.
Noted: 3750
